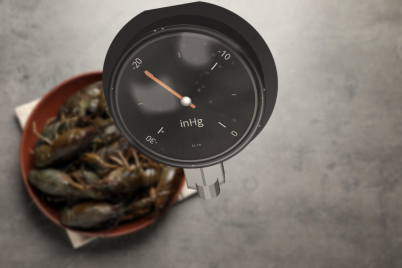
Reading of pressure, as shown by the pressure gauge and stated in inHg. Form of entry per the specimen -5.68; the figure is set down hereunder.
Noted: -20
